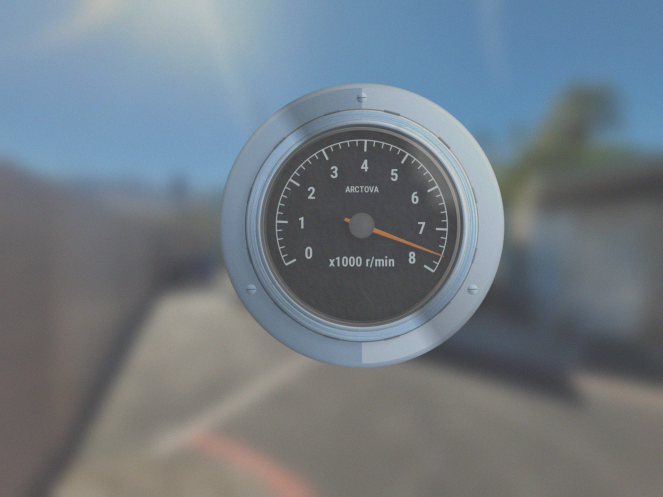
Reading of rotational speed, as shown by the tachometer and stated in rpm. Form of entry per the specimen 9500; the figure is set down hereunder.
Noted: 7600
